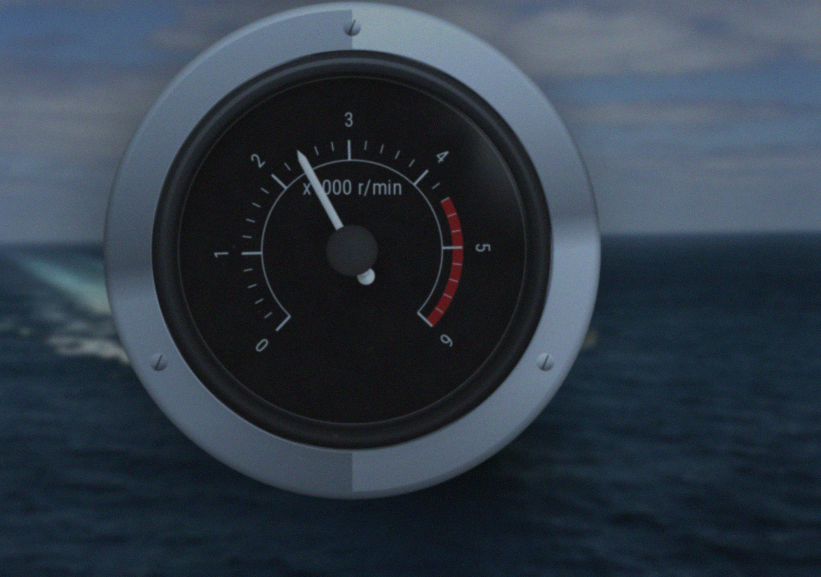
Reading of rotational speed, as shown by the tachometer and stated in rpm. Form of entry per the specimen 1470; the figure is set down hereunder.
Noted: 2400
